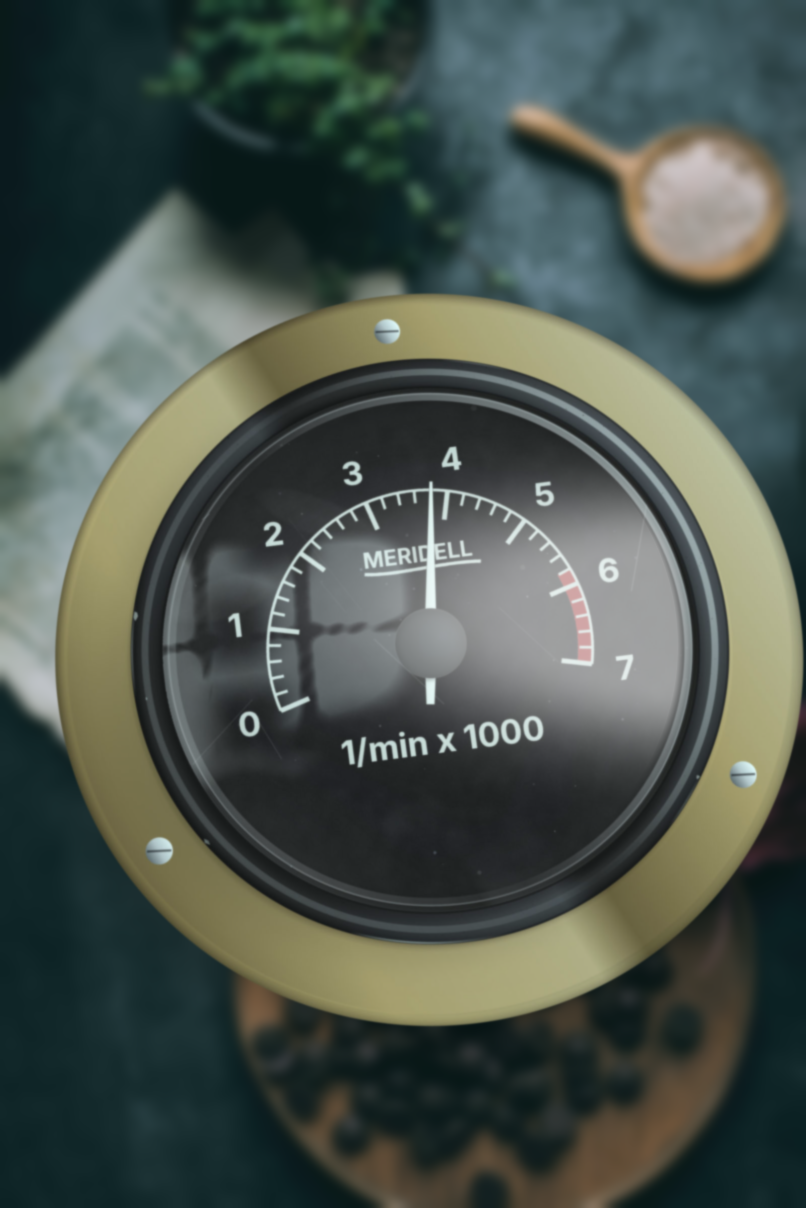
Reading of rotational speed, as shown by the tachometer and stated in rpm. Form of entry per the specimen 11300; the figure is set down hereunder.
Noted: 3800
